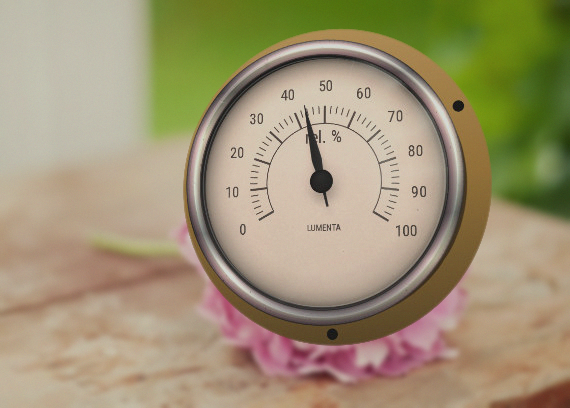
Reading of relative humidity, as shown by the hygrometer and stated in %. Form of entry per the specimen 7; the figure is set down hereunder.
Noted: 44
